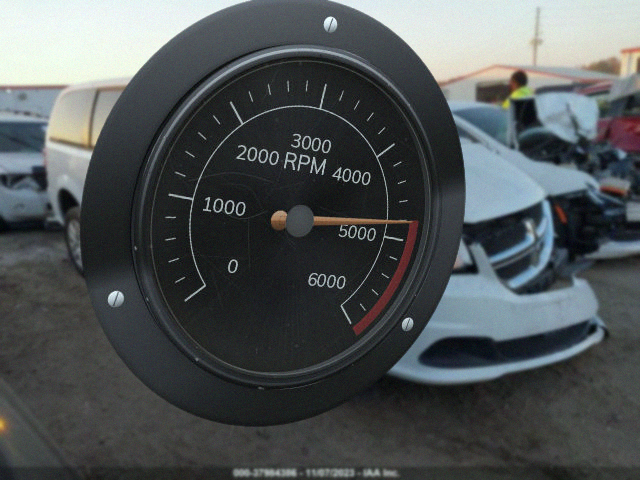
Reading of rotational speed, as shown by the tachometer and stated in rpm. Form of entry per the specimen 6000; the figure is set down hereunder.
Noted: 4800
